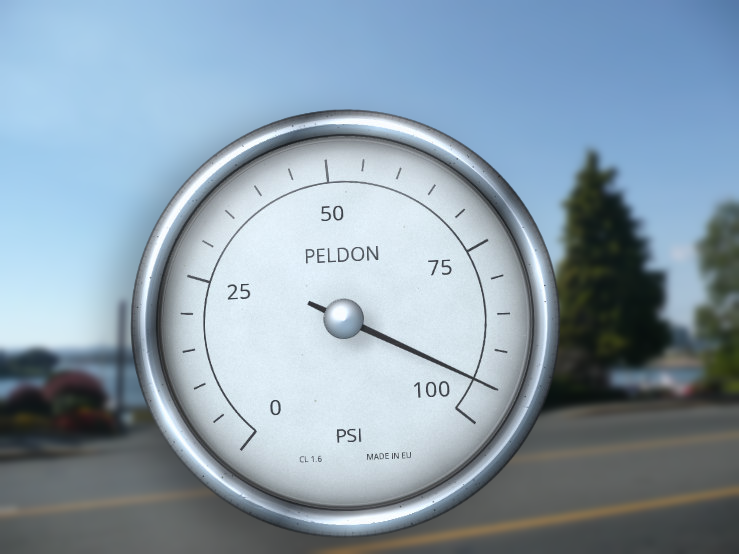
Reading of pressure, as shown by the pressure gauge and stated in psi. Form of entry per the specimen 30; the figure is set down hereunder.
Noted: 95
